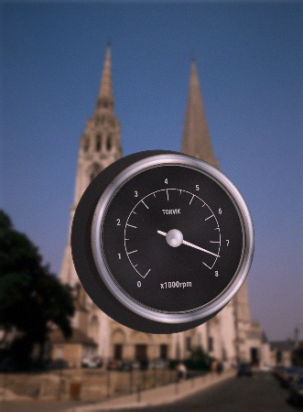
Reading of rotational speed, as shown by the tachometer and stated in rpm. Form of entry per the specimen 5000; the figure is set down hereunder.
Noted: 7500
